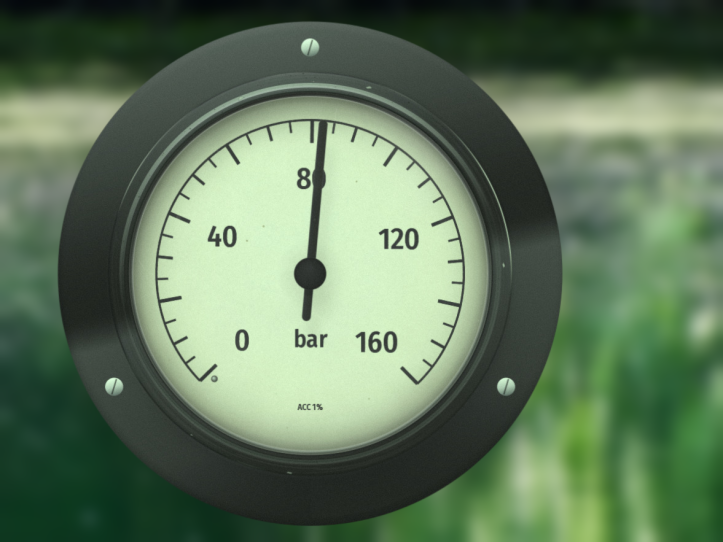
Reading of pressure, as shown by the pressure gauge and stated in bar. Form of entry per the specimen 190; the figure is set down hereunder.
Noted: 82.5
